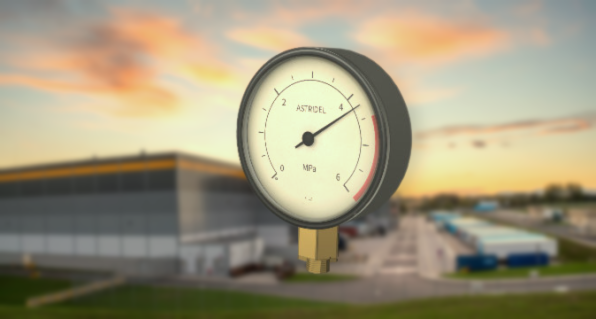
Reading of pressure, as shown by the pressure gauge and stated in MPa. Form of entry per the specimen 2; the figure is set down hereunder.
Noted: 4.25
